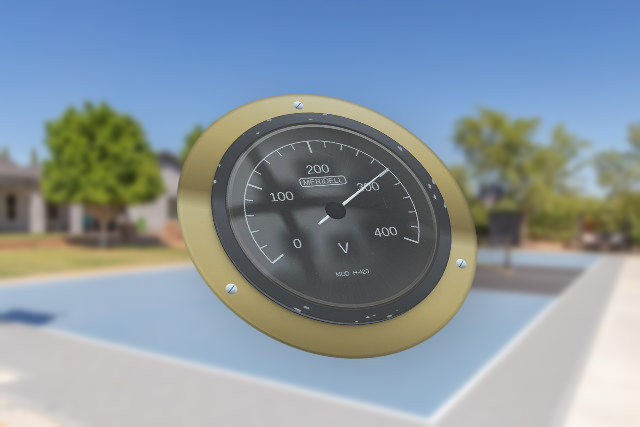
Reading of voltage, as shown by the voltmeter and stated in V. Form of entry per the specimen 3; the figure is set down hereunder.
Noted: 300
